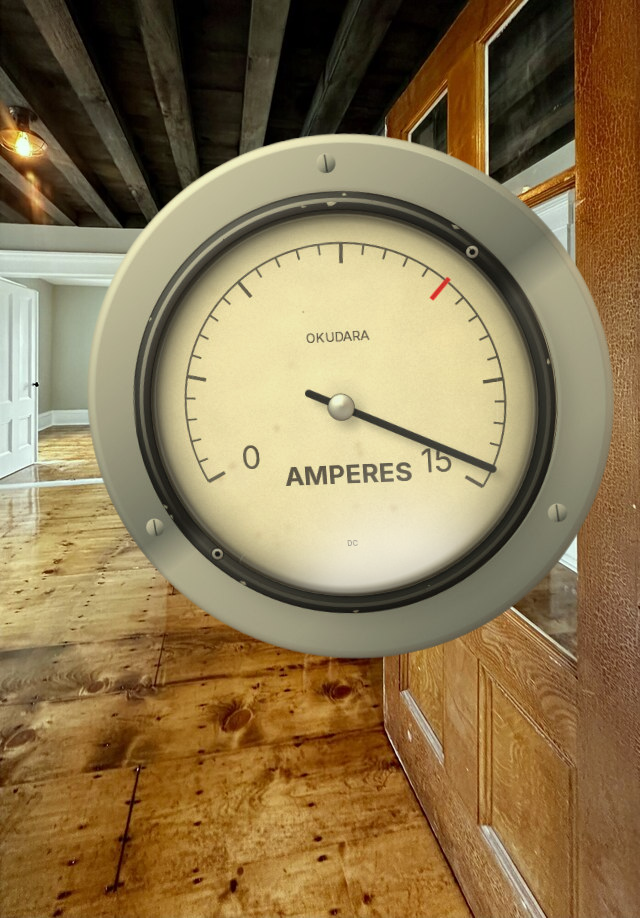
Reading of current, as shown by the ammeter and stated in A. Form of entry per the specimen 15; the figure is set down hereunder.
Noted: 14.5
